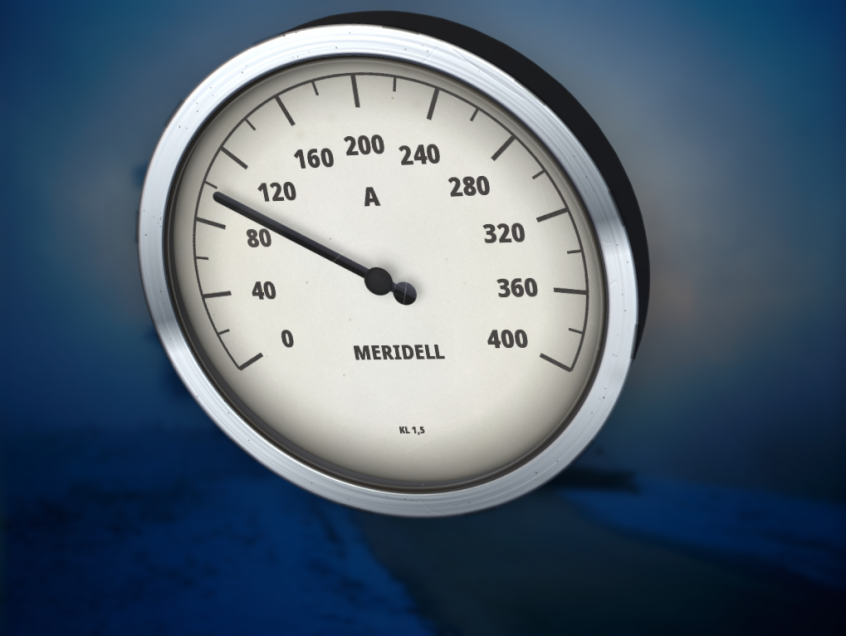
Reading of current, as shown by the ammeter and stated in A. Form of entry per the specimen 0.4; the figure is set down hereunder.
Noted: 100
